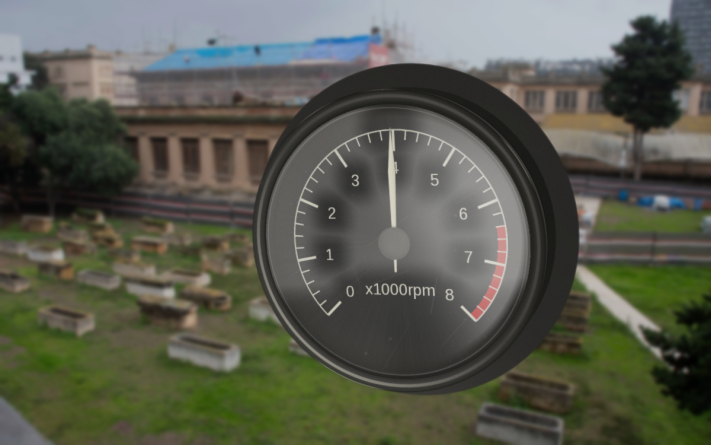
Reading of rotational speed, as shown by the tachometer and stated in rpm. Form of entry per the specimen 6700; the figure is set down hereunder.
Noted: 4000
